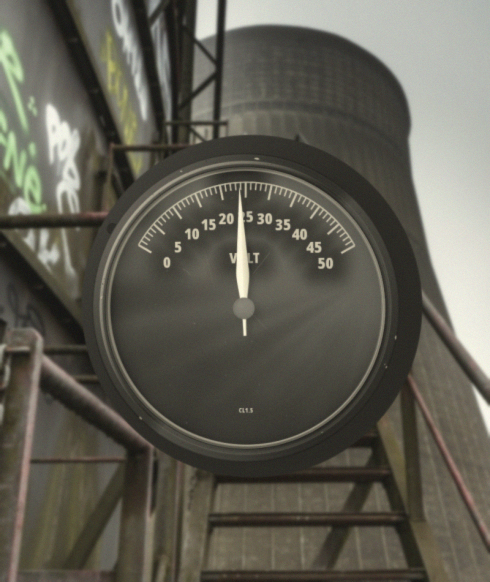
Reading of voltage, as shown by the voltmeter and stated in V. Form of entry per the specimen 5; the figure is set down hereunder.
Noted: 24
